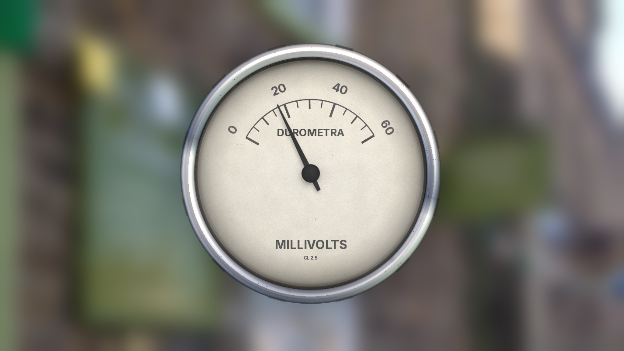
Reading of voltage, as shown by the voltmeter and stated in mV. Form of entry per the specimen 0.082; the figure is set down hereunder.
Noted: 17.5
